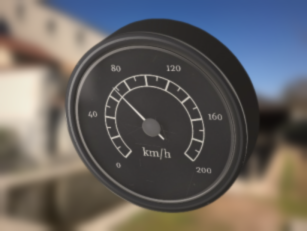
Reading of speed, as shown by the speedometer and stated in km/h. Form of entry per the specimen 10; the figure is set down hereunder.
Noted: 70
